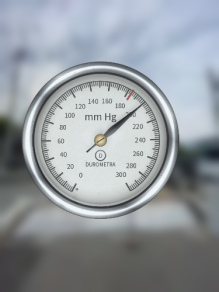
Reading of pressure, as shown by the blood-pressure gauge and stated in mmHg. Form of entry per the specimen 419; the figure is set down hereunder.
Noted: 200
